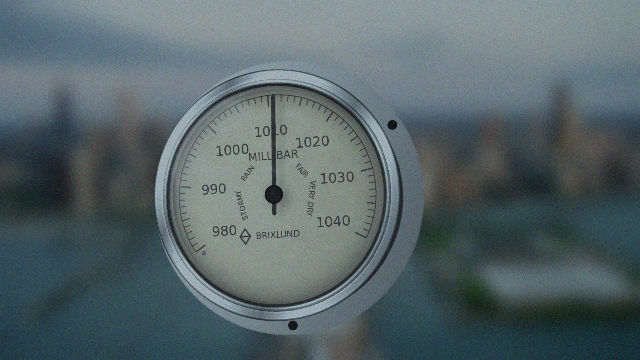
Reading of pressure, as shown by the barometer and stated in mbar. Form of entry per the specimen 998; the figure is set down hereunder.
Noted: 1011
